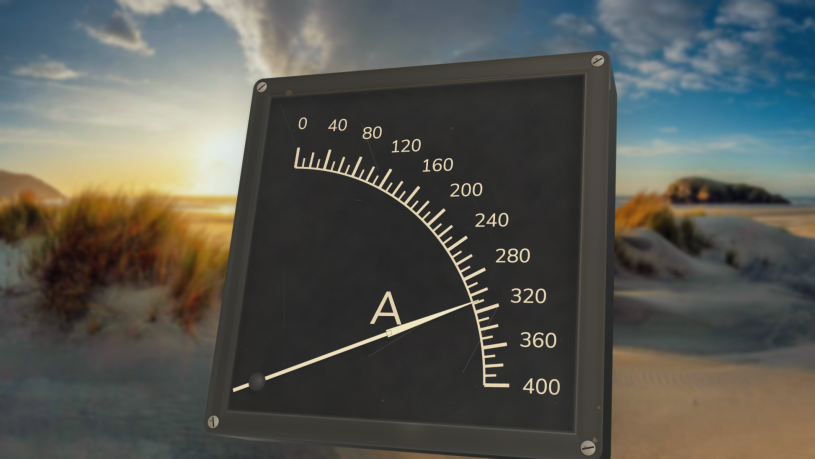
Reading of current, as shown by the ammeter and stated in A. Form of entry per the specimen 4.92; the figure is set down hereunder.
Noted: 310
